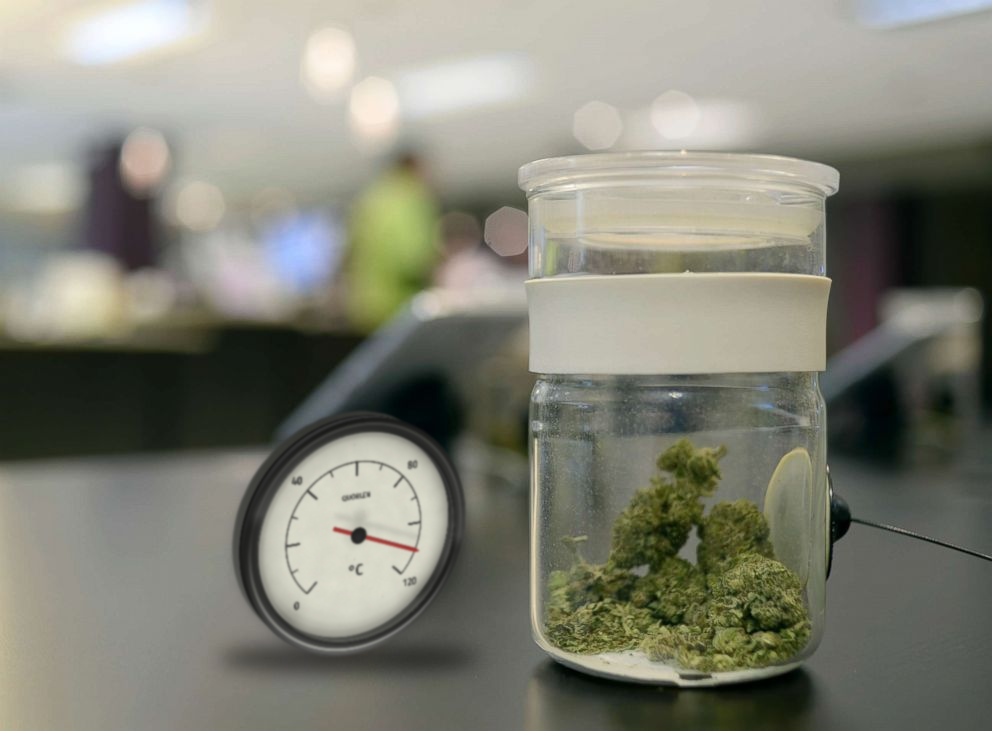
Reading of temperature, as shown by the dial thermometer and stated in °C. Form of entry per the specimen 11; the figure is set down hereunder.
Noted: 110
